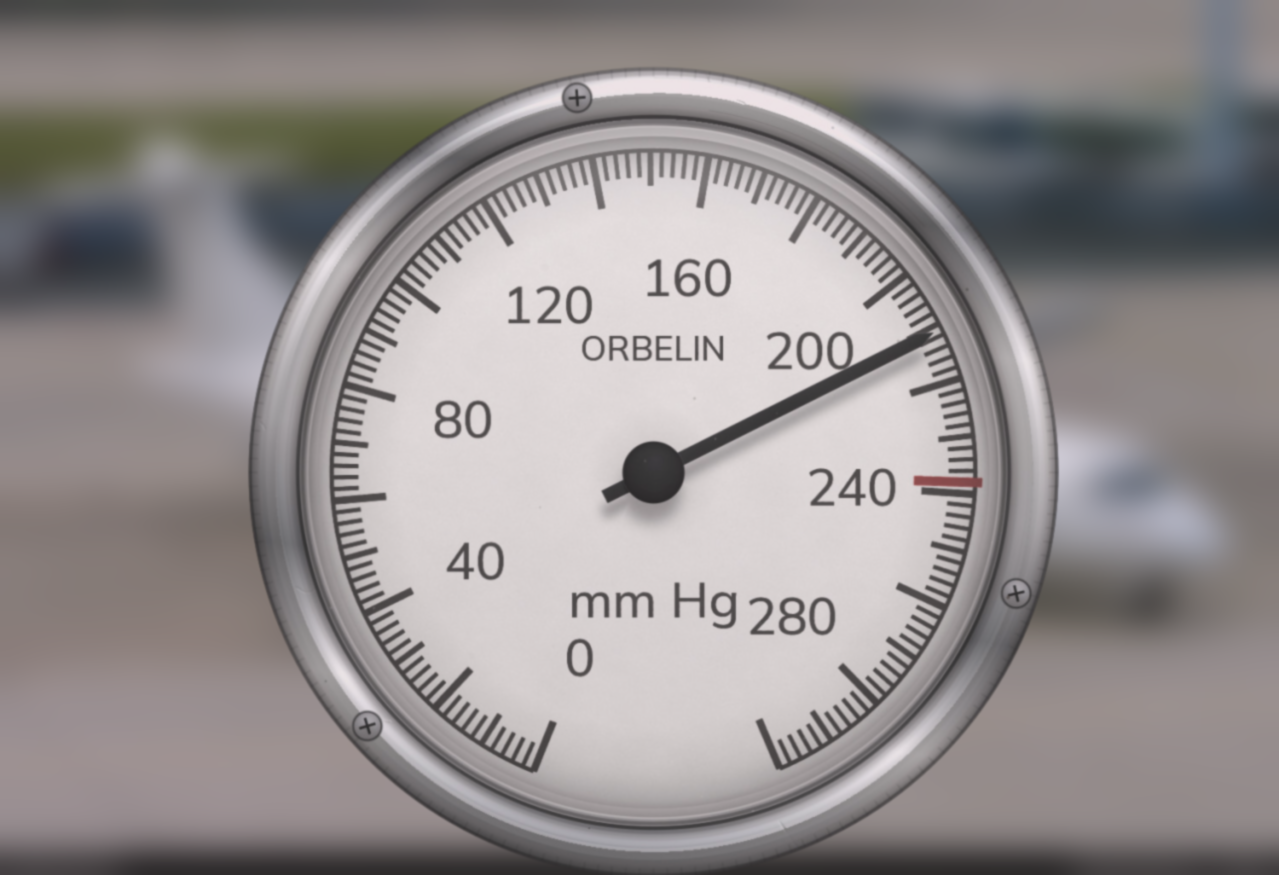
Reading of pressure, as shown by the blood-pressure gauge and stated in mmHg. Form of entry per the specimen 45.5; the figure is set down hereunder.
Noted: 211
